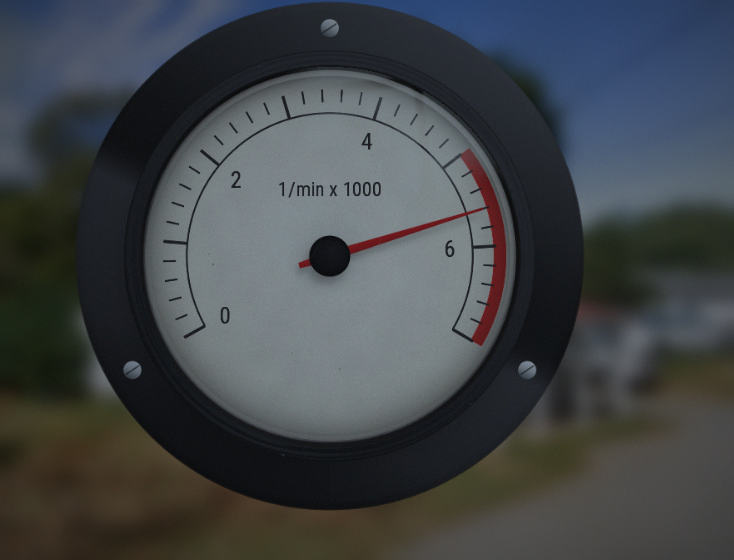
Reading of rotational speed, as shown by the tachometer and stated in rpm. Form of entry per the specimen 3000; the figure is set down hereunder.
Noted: 5600
